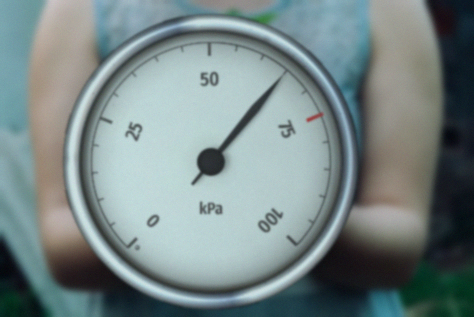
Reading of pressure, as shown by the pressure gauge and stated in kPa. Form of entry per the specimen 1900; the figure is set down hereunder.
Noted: 65
